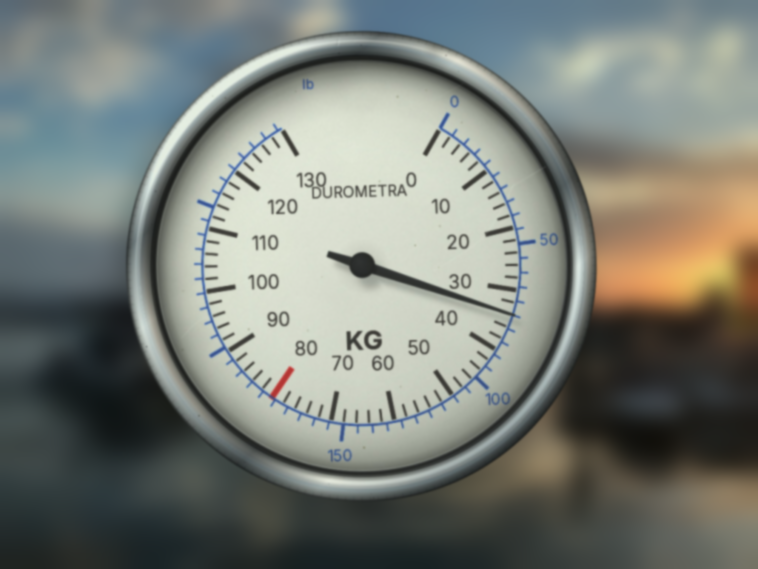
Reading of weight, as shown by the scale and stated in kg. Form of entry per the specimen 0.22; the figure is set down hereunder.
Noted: 34
